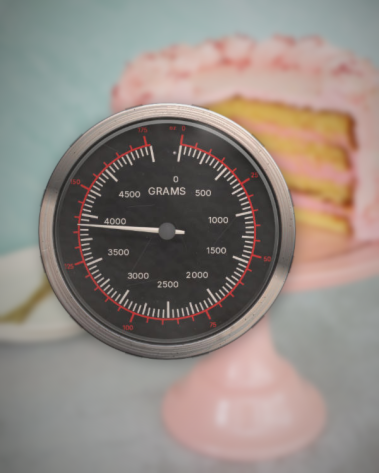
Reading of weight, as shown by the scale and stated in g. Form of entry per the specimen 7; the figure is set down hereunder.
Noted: 3900
